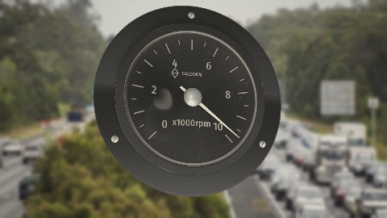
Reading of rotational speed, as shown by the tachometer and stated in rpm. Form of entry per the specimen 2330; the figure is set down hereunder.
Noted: 9750
